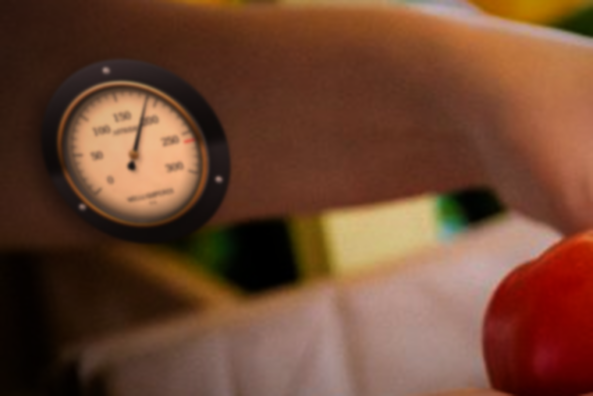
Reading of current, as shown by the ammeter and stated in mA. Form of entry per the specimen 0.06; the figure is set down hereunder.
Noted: 190
